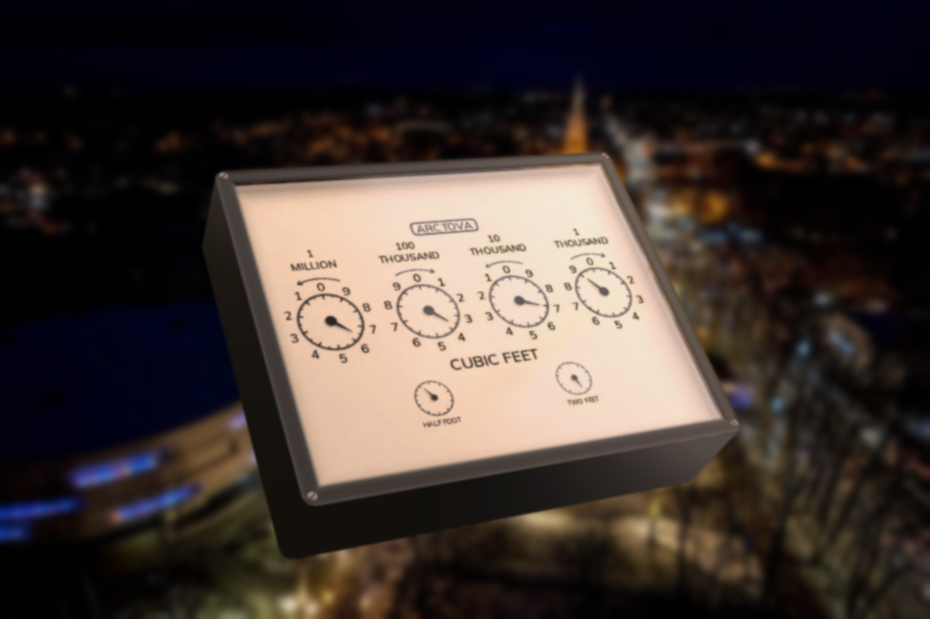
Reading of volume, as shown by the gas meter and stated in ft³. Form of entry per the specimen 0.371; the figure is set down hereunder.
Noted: 636900
